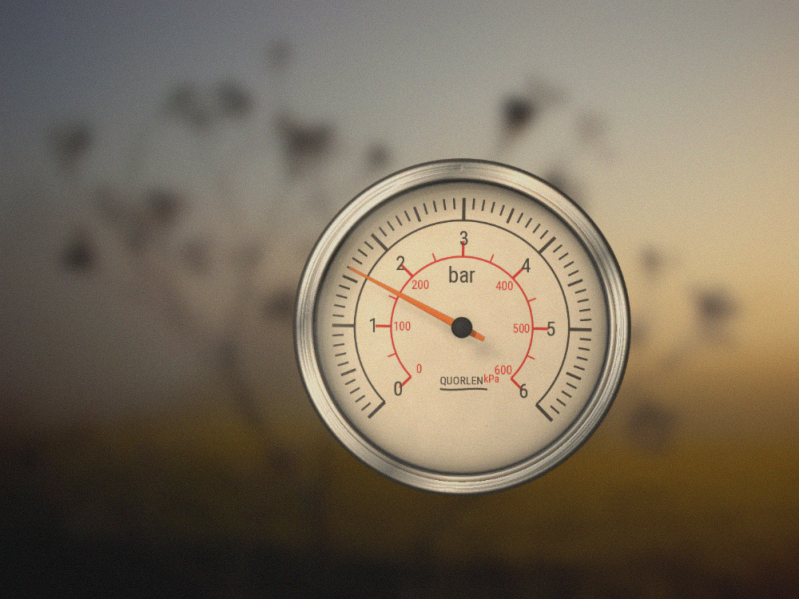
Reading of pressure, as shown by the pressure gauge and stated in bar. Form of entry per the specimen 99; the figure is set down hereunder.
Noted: 1.6
